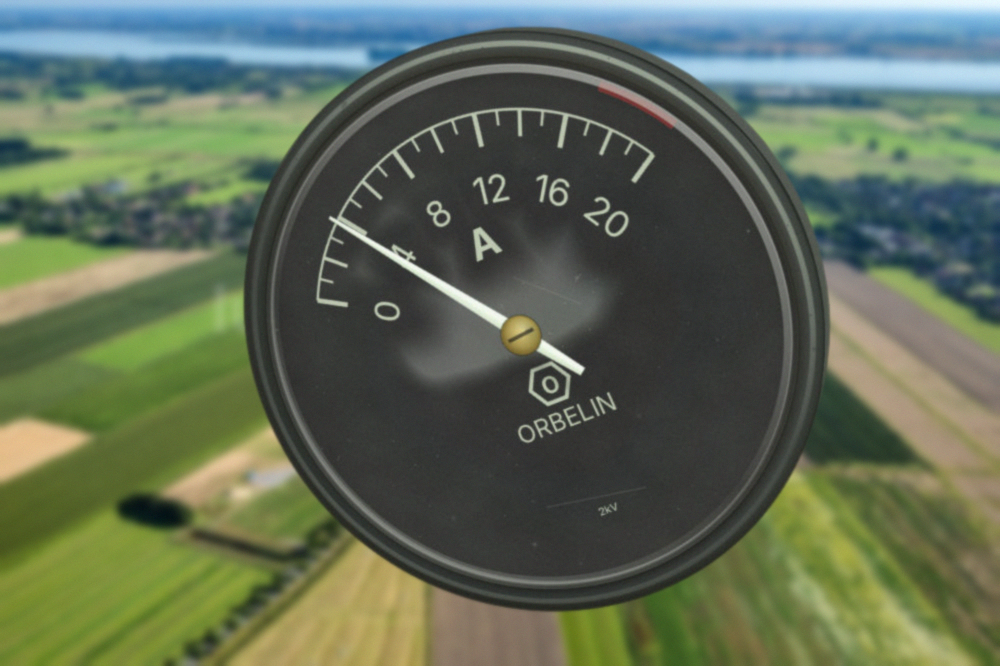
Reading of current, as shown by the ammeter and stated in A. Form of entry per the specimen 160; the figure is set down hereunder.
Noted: 4
